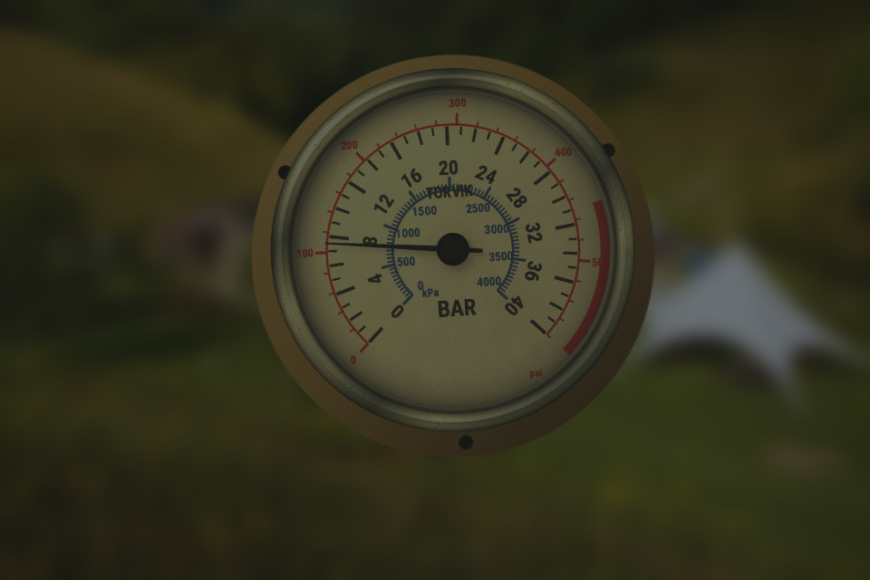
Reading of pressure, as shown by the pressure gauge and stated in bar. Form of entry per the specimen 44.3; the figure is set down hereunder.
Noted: 7.5
